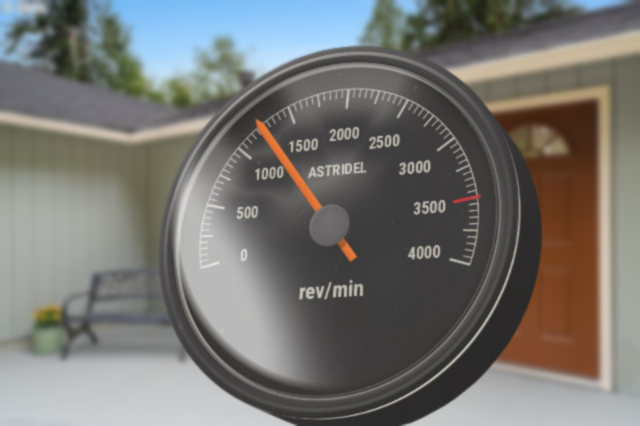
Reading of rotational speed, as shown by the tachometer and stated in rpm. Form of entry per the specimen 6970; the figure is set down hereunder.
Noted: 1250
